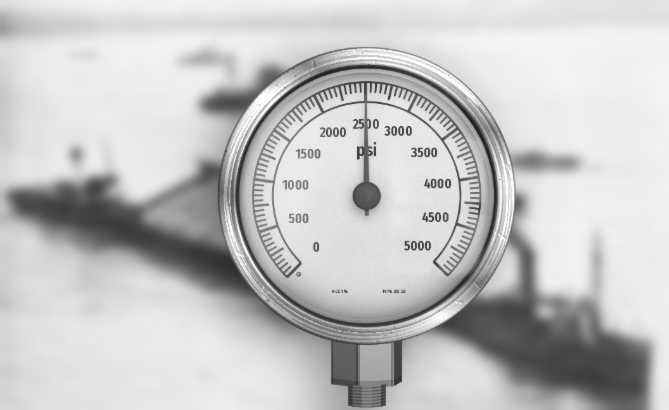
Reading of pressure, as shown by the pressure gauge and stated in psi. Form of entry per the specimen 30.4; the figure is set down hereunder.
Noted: 2500
